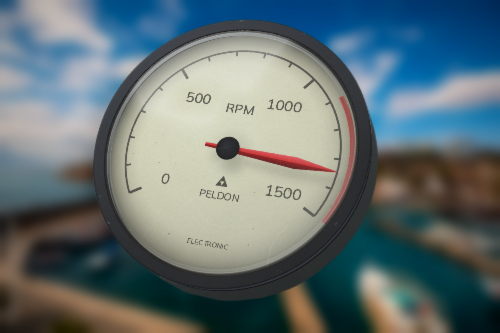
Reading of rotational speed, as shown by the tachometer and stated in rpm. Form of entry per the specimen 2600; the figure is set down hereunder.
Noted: 1350
